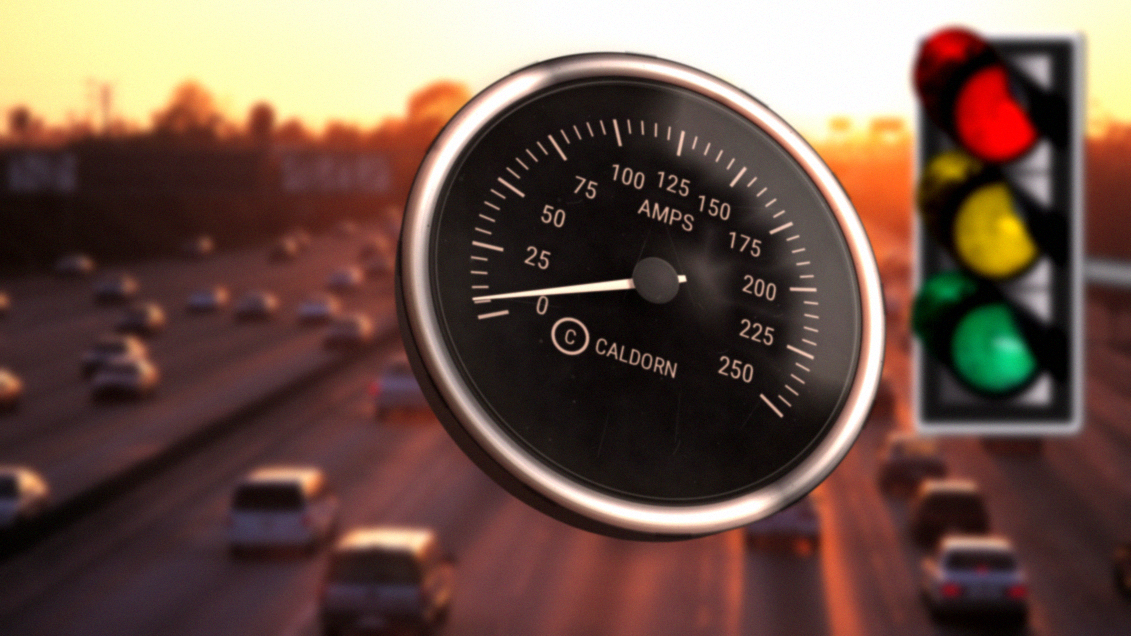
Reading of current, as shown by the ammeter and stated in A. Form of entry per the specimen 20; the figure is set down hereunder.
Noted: 5
